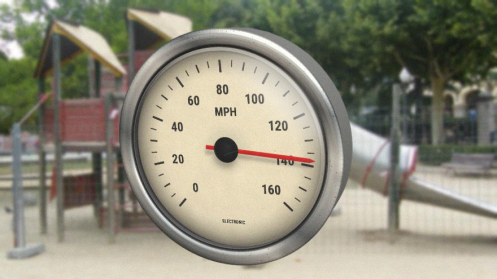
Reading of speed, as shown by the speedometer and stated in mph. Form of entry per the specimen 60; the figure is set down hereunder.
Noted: 137.5
